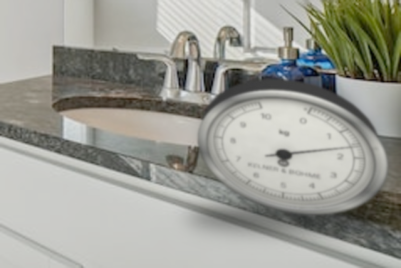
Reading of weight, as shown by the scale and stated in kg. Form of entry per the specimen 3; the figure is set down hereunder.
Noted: 1.5
